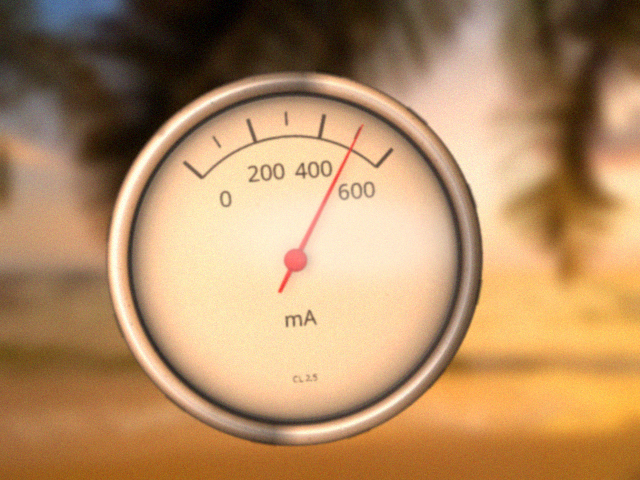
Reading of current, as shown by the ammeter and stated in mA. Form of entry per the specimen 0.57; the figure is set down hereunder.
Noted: 500
